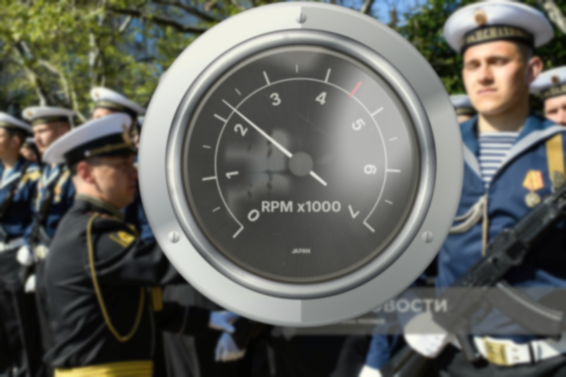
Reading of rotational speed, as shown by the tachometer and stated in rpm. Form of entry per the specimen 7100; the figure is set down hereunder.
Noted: 2250
